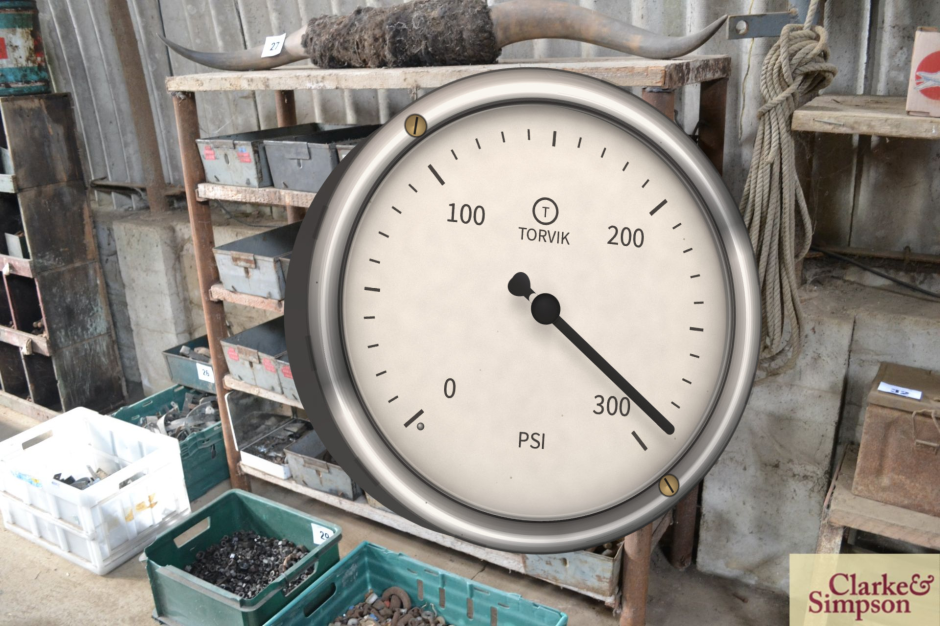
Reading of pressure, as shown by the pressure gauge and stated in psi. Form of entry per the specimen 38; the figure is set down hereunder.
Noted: 290
